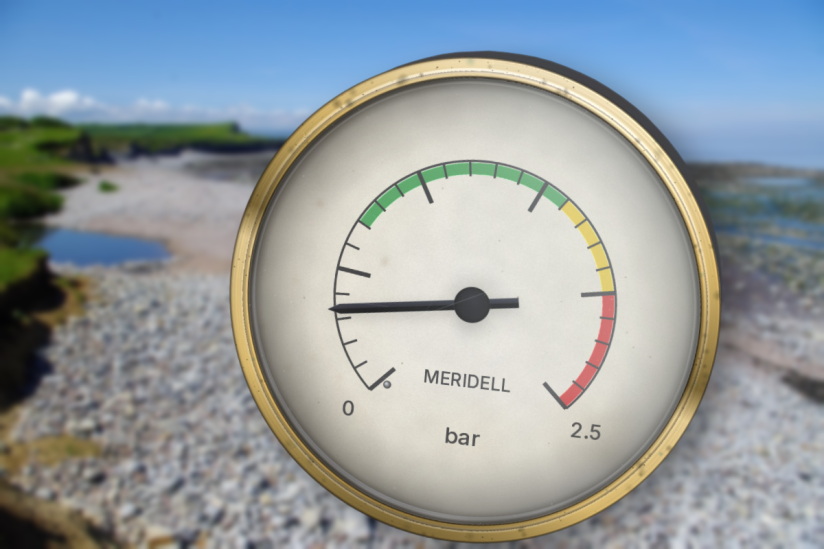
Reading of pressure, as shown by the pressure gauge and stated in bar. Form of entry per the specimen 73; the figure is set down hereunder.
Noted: 0.35
